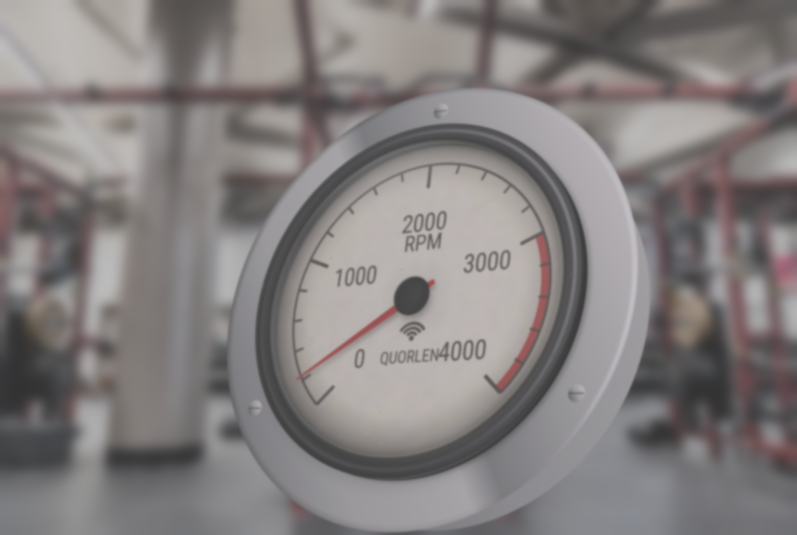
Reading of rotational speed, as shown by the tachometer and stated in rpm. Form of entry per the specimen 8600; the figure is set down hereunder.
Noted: 200
